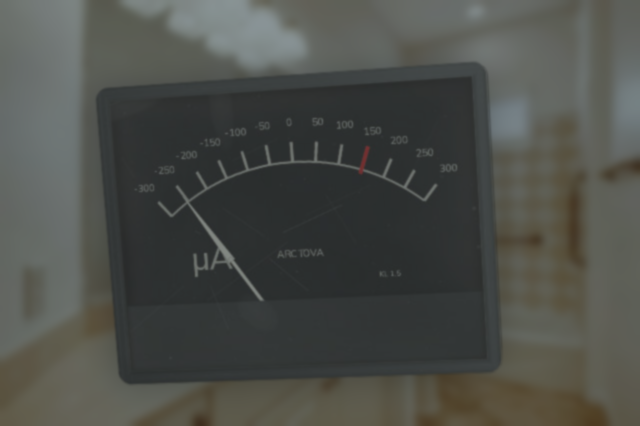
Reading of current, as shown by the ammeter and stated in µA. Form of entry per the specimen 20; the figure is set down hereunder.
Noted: -250
